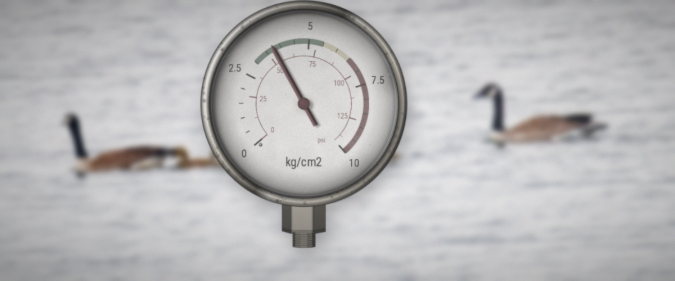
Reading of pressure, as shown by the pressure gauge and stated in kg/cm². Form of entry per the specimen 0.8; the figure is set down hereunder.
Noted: 3.75
